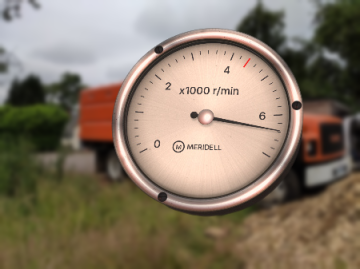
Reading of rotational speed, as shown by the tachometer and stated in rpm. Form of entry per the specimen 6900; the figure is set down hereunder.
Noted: 6400
